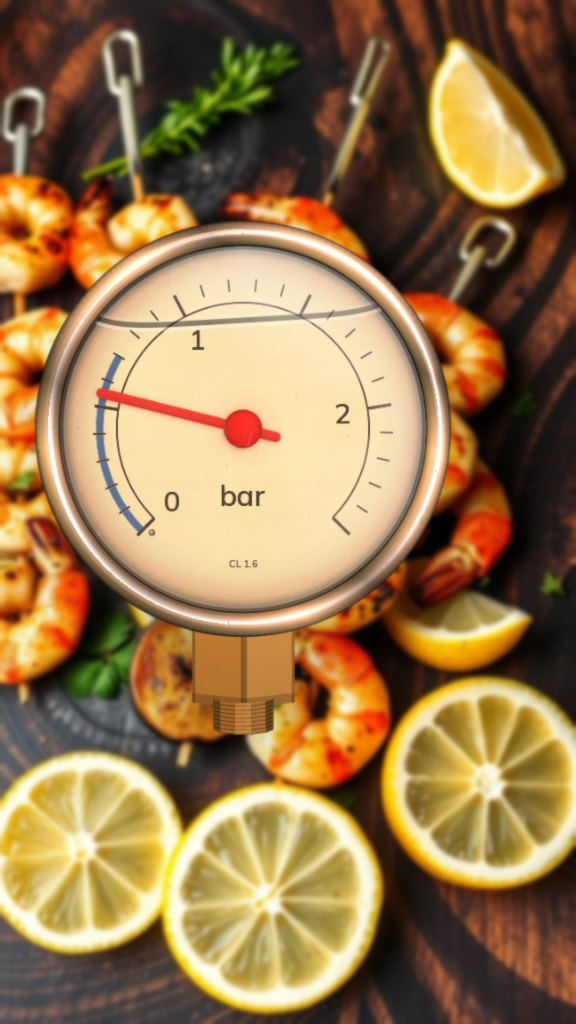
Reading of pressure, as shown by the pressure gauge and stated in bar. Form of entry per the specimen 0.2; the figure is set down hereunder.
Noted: 0.55
